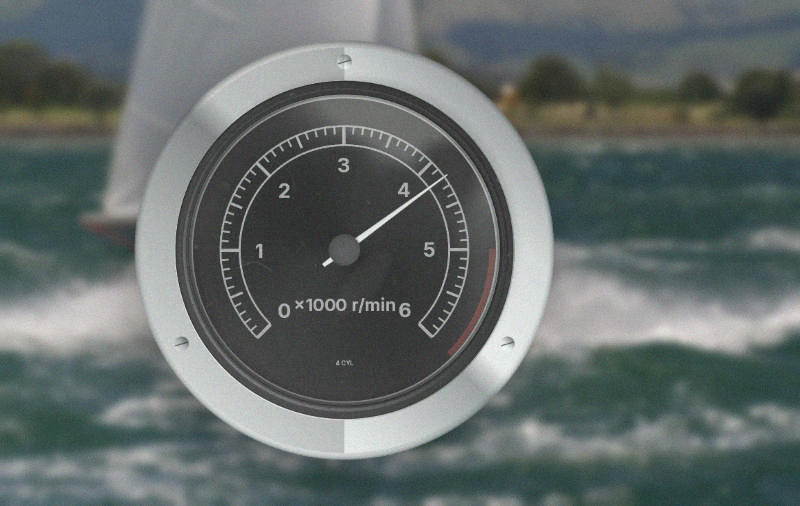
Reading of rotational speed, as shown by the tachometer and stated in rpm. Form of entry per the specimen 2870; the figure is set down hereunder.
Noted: 4200
